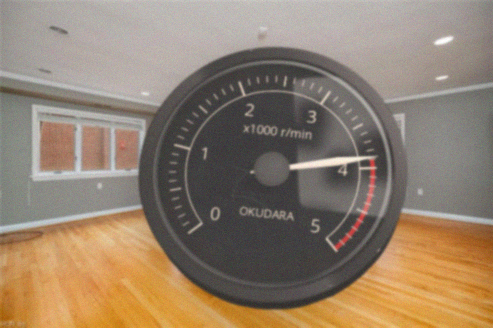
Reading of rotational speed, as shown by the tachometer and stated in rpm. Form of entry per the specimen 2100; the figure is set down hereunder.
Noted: 3900
